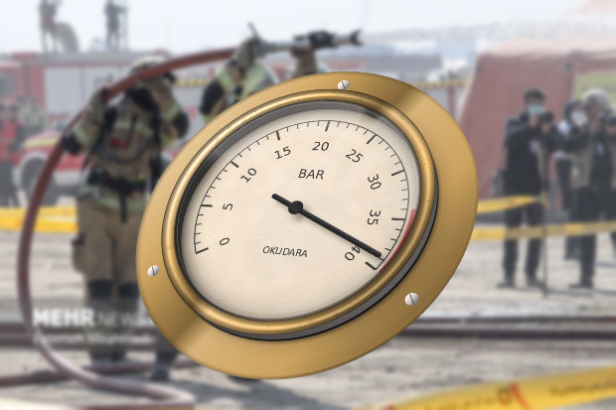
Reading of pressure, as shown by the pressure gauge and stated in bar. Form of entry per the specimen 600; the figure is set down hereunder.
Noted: 39
